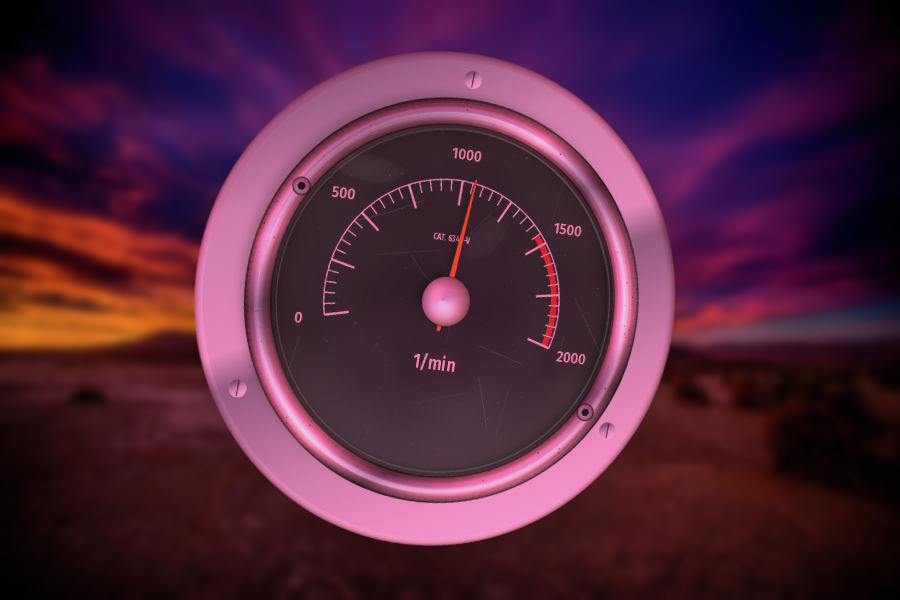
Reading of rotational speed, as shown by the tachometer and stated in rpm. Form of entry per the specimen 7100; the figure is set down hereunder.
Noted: 1050
